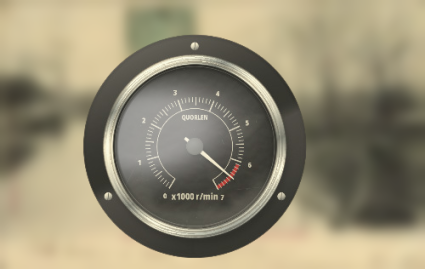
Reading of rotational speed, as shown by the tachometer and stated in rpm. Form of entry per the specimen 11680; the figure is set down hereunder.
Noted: 6500
